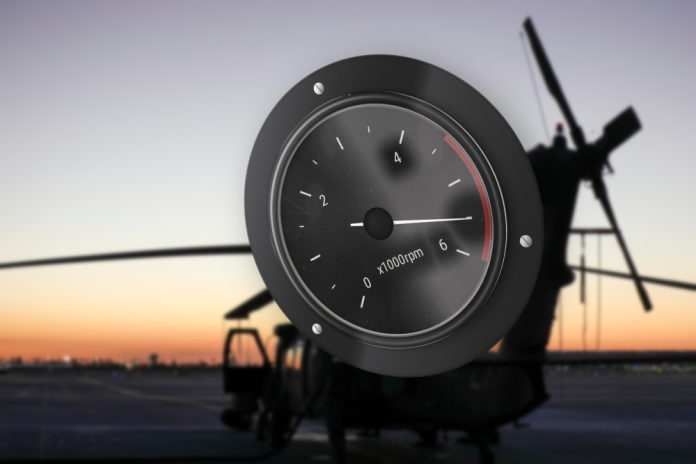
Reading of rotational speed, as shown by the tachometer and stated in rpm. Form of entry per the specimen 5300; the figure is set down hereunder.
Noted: 5500
